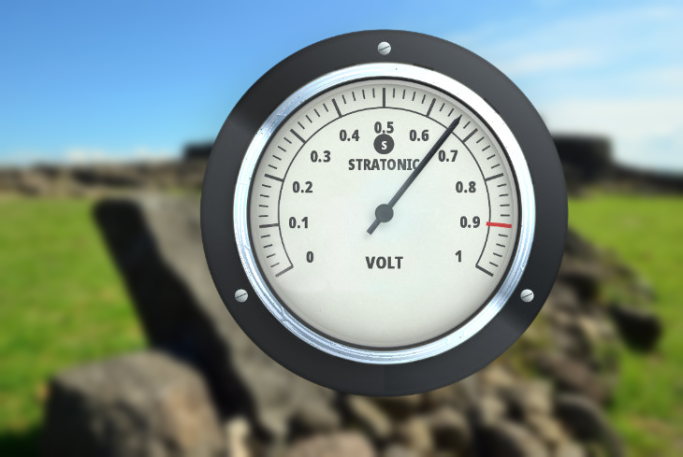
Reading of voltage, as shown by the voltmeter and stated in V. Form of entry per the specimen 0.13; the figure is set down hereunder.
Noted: 0.66
